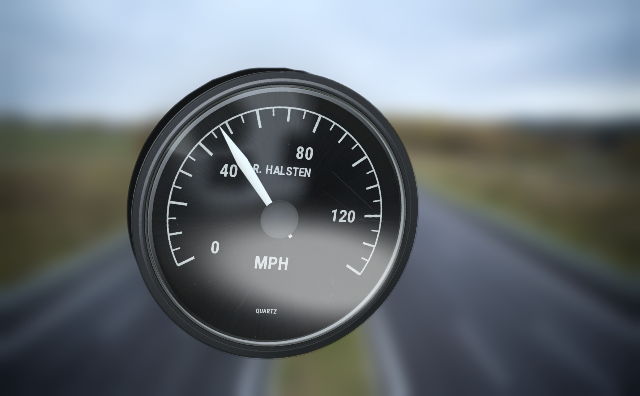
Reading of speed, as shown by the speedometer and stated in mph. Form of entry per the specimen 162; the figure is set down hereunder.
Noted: 47.5
